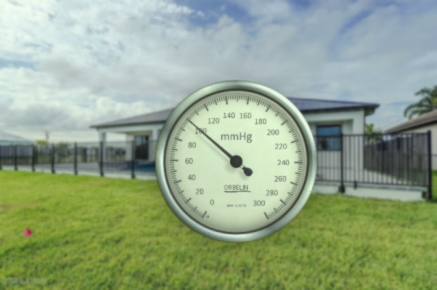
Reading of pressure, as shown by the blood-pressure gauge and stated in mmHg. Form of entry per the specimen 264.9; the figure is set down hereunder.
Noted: 100
